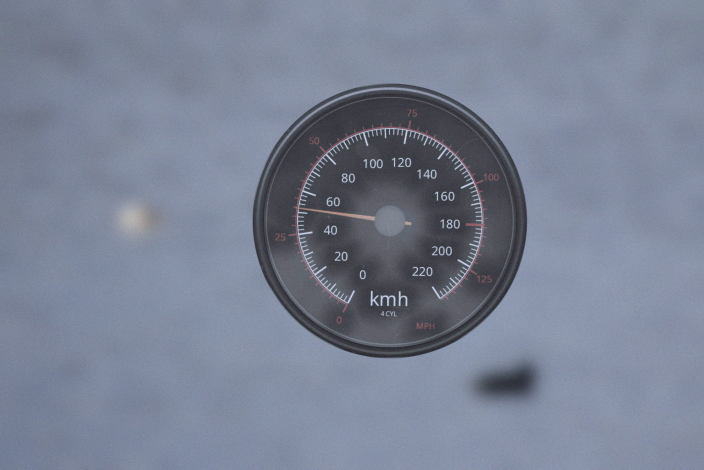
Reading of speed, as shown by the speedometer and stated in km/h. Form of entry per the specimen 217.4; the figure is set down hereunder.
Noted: 52
